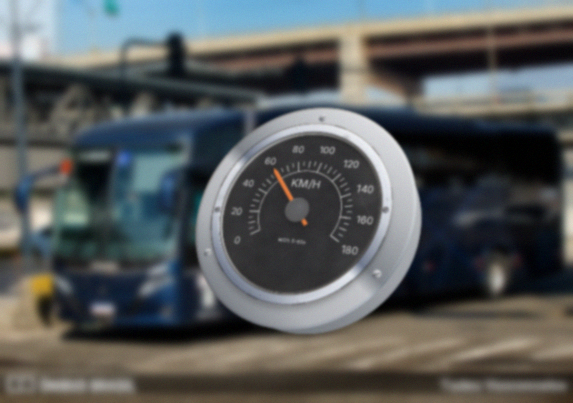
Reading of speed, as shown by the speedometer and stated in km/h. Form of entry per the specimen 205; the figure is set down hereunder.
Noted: 60
